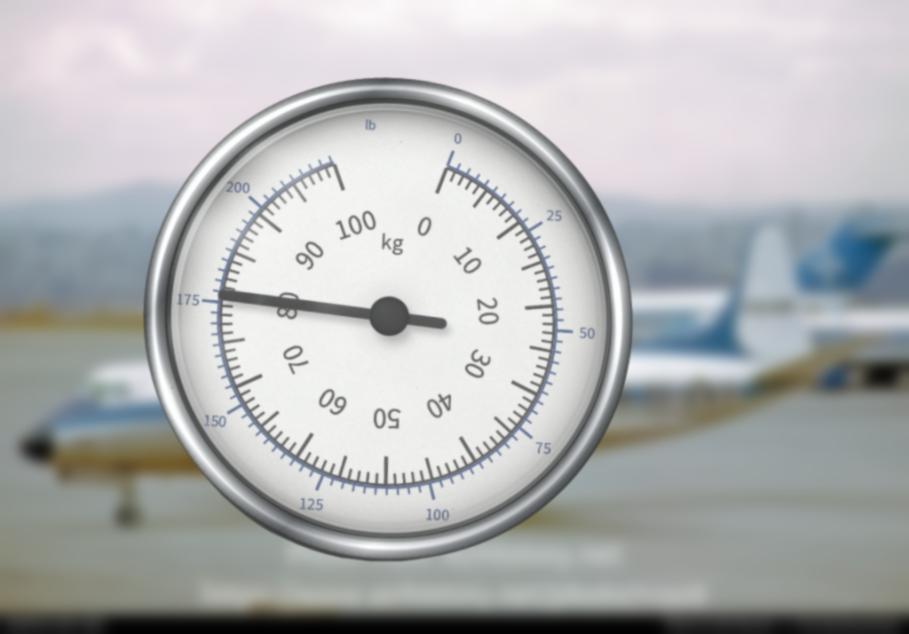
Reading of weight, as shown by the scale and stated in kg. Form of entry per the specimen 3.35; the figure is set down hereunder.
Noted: 80
